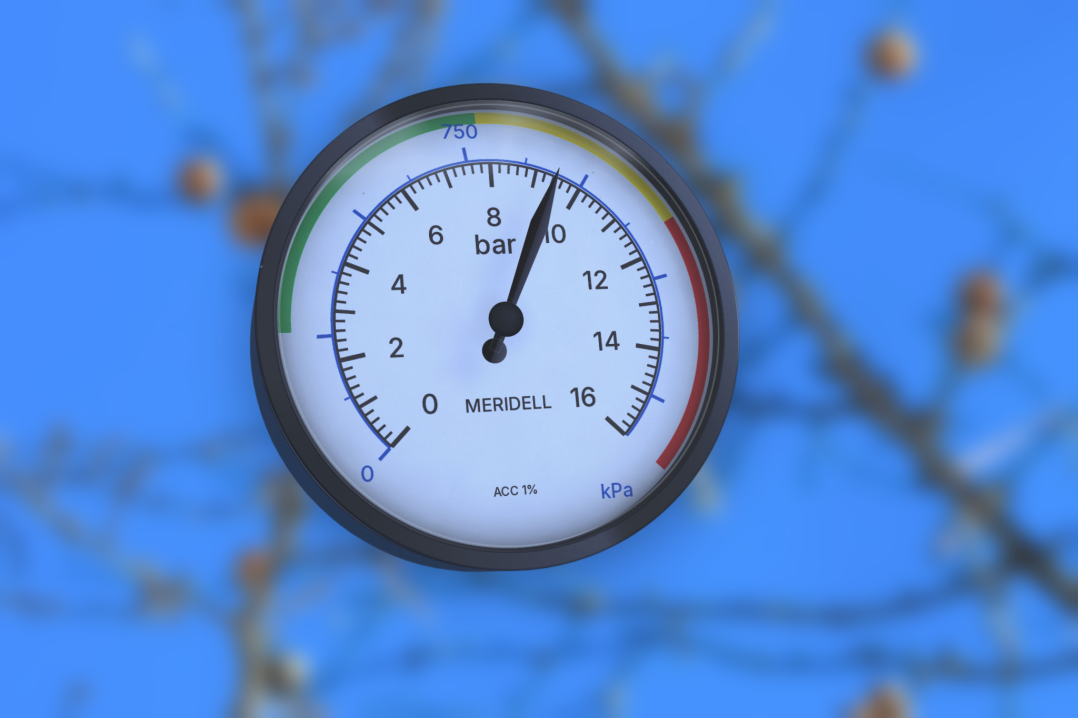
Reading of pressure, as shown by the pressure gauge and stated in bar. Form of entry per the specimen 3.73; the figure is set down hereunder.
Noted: 9.4
